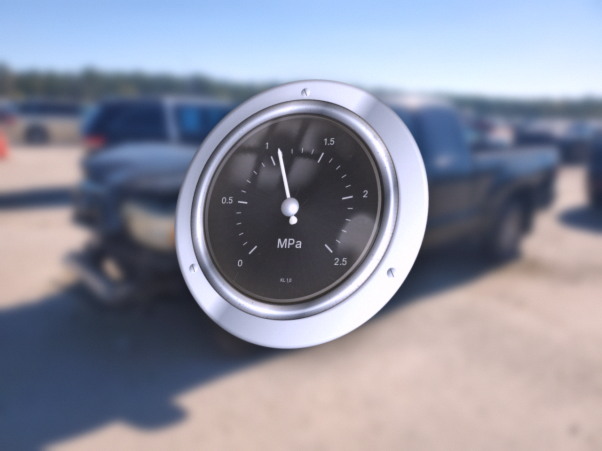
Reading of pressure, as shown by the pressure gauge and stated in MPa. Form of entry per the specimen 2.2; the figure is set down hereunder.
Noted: 1.1
